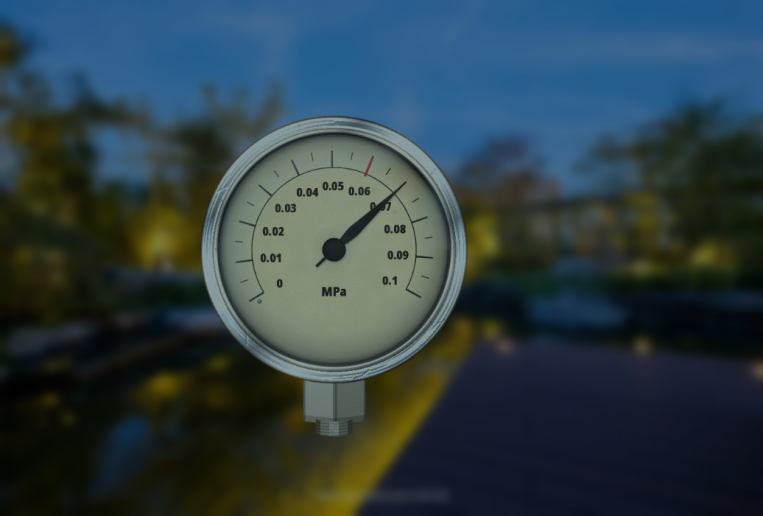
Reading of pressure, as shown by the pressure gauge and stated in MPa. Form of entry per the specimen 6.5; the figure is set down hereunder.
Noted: 0.07
